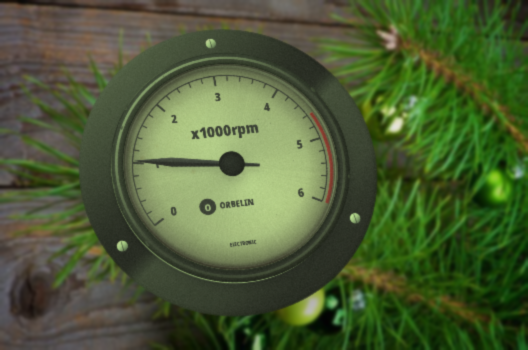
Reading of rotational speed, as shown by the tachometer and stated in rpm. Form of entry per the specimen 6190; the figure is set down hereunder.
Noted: 1000
